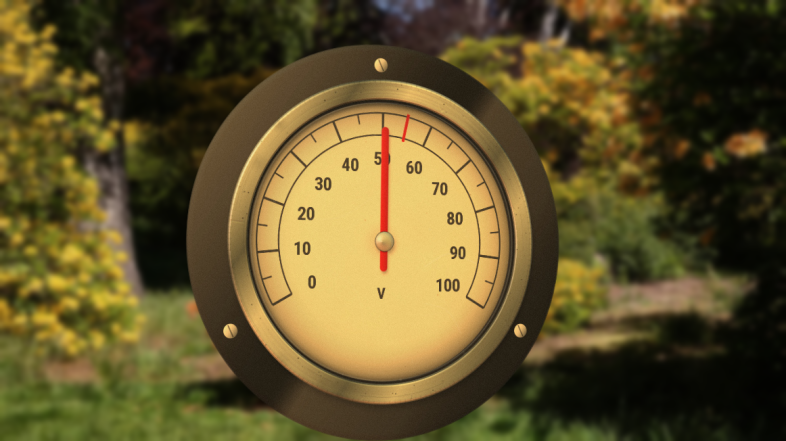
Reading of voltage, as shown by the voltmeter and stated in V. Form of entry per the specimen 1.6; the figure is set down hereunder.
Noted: 50
